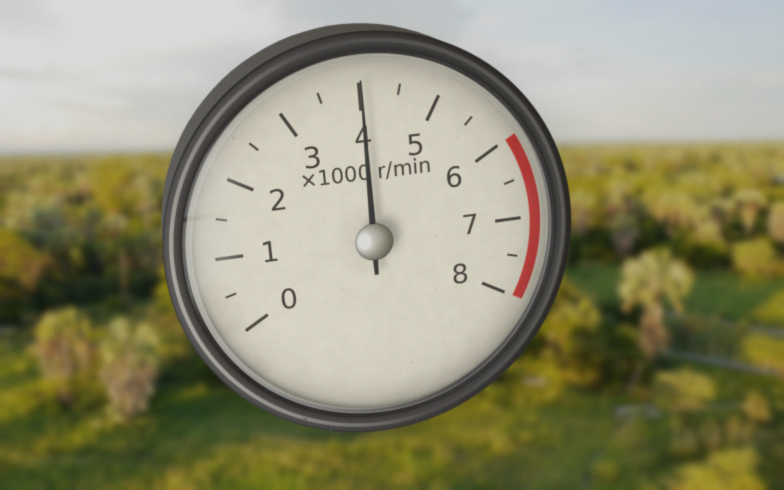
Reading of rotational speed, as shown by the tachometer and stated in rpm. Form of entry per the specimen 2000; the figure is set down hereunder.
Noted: 4000
